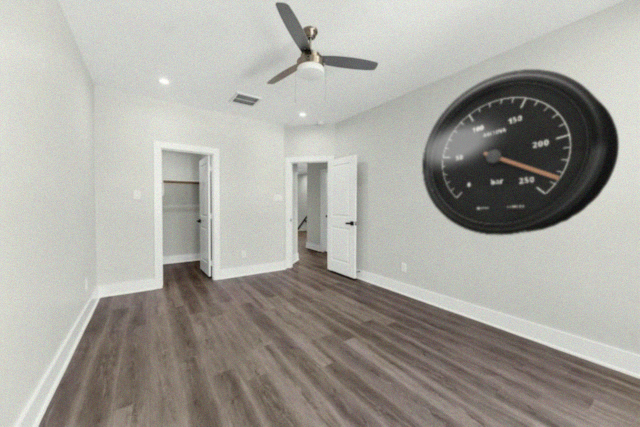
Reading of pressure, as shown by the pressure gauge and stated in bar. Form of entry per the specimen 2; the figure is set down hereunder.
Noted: 235
